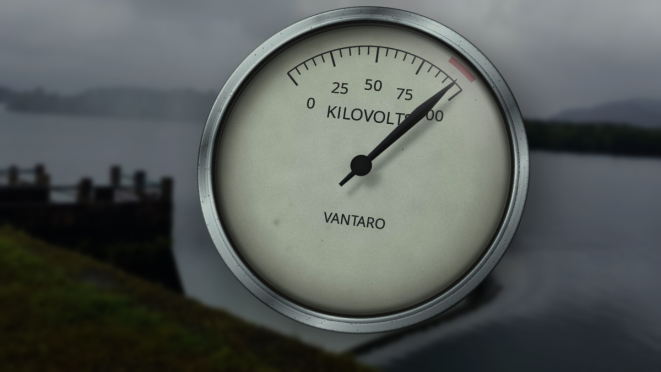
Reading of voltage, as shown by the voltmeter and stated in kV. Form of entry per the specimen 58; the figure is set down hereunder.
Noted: 95
